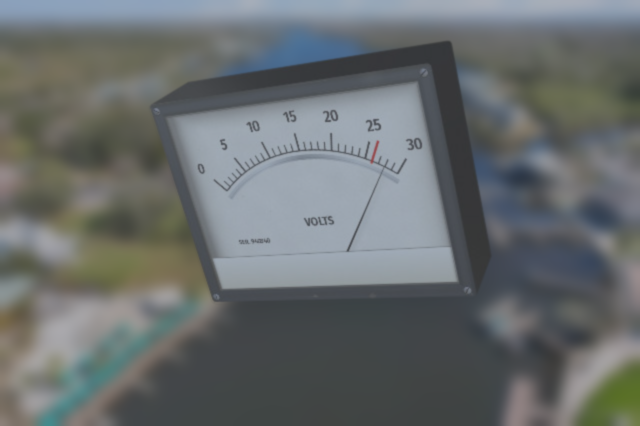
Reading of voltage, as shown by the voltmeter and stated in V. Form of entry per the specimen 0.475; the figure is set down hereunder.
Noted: 28
